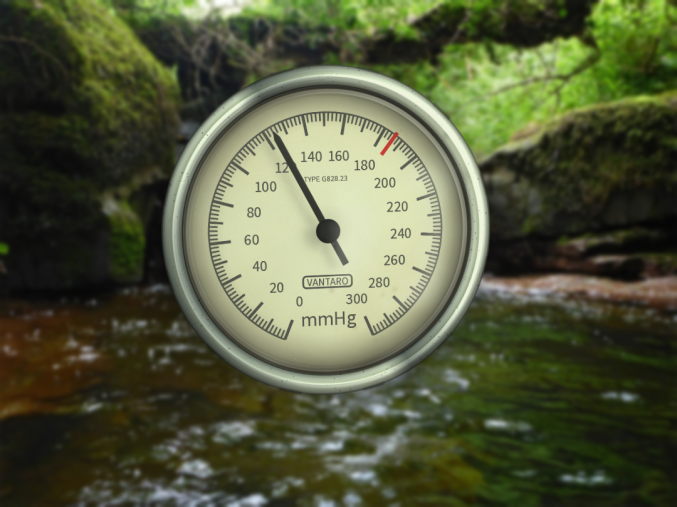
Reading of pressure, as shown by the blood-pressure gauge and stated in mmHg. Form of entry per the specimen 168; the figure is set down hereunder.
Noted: 124
